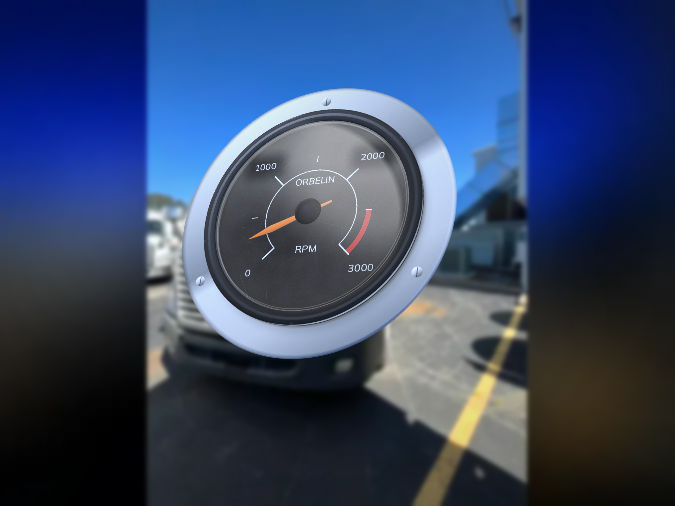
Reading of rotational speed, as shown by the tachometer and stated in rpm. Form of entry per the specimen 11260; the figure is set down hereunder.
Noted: 250
